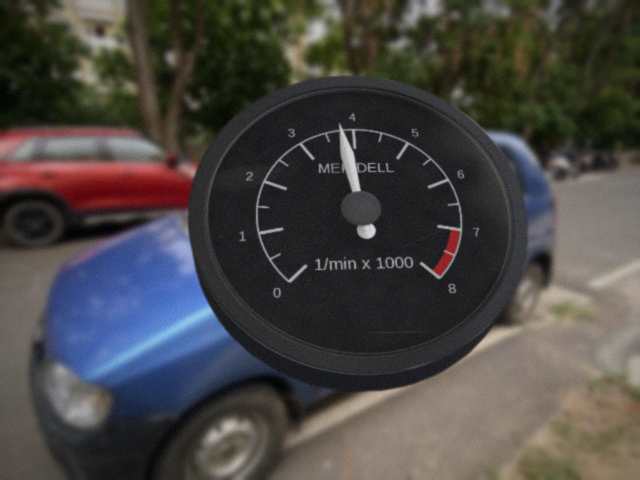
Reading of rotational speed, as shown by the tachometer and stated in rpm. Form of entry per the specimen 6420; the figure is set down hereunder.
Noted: 3750
